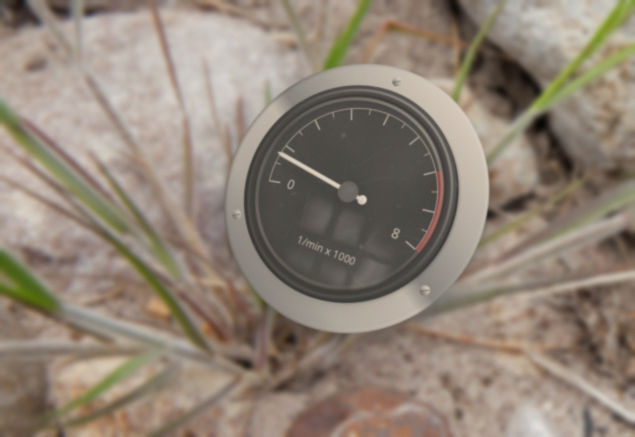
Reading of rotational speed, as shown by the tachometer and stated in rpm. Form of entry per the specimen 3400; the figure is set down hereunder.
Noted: 750
